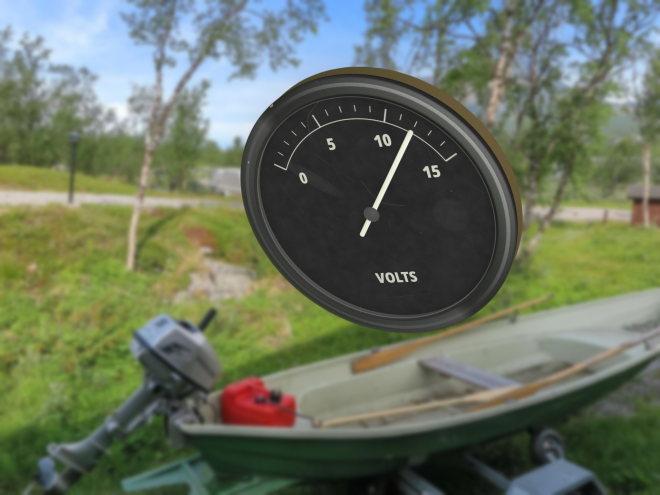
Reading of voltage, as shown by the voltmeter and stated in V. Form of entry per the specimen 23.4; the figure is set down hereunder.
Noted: 12
